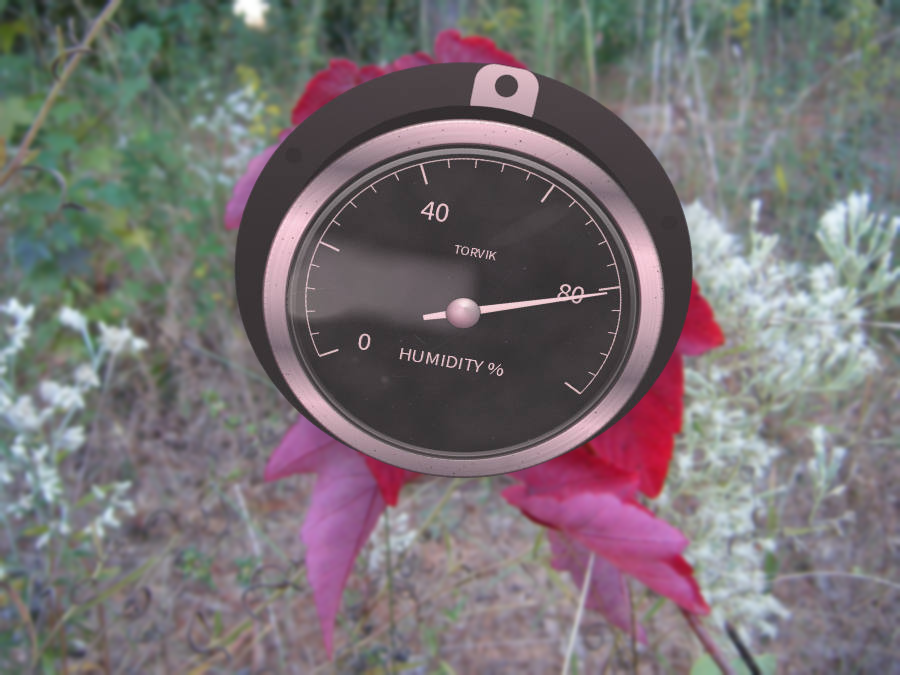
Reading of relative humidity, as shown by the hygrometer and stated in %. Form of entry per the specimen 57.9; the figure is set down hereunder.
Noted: 80
